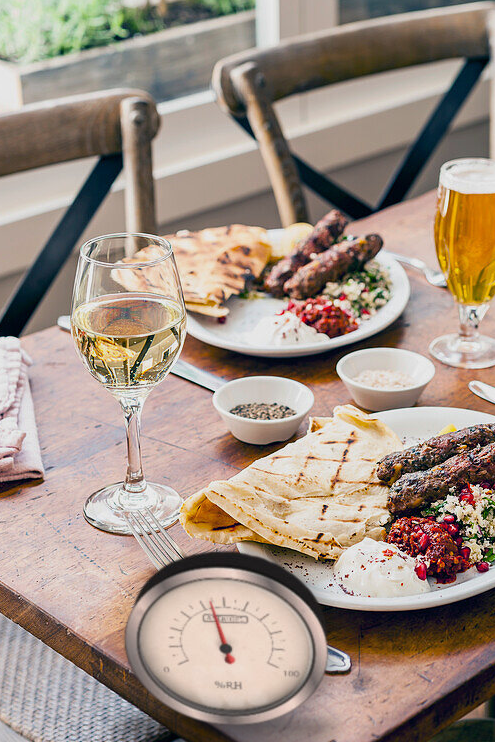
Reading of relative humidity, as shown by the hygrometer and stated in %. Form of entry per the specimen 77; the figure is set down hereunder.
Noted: 45
